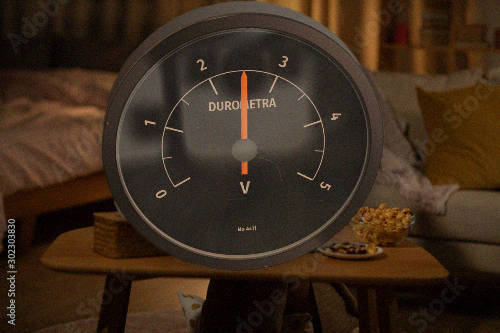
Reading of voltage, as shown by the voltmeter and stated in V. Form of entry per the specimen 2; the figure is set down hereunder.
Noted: 2.5
